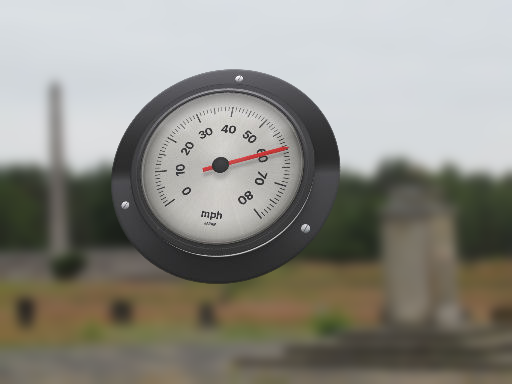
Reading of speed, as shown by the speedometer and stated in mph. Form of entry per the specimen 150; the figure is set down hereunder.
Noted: 60
